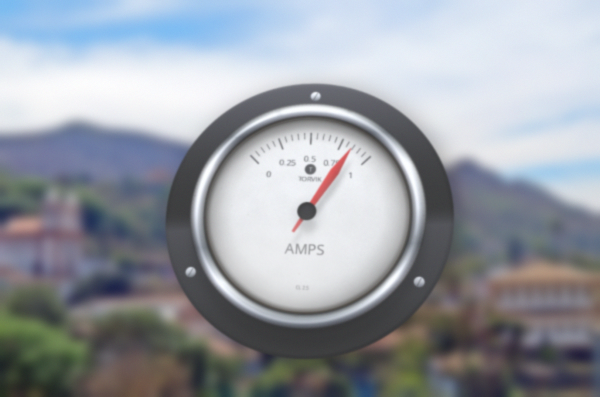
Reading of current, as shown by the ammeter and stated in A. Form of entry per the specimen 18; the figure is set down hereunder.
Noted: 0.85
